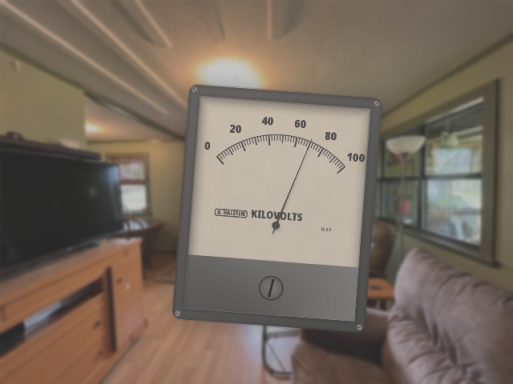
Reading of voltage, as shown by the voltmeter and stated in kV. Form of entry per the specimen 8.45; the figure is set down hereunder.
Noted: 70
